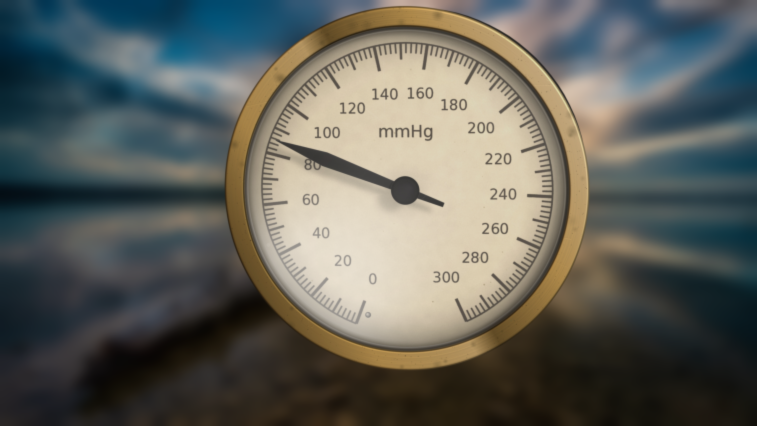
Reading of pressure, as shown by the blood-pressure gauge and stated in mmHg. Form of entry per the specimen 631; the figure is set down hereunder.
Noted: 86
